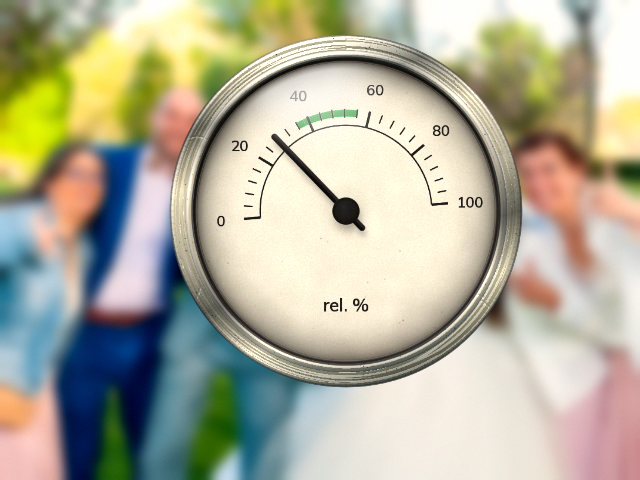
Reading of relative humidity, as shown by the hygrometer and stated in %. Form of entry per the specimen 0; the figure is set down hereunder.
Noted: 28
